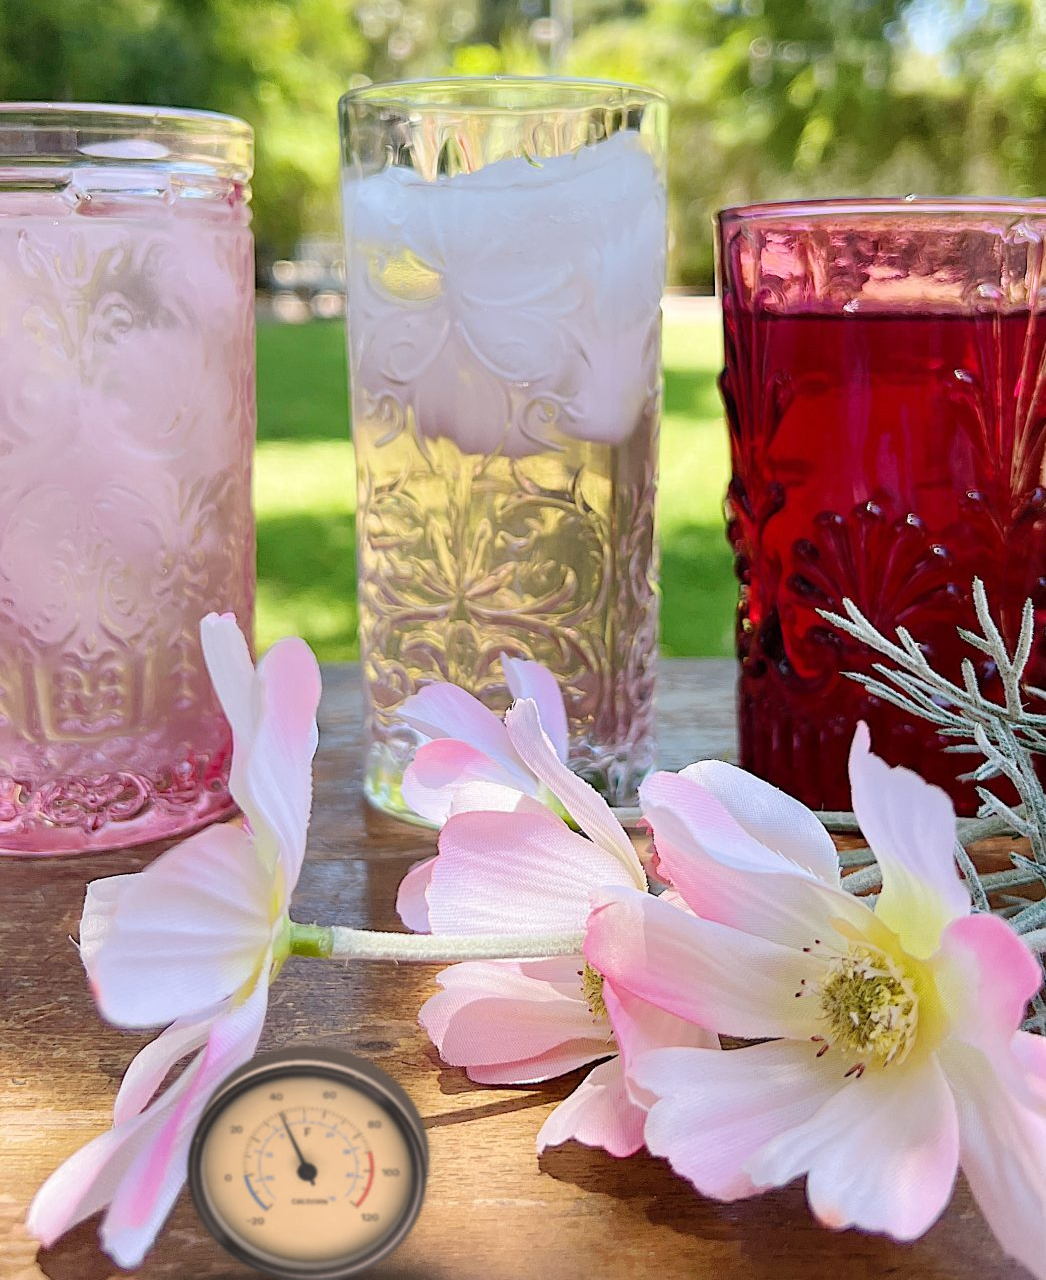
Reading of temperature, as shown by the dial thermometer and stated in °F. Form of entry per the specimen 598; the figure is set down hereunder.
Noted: 40
